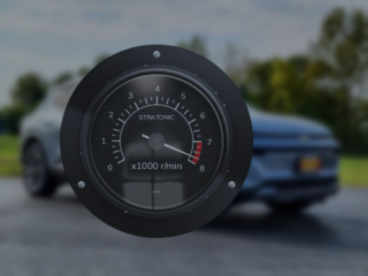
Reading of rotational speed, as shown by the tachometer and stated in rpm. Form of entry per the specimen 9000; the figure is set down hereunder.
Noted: 7750
